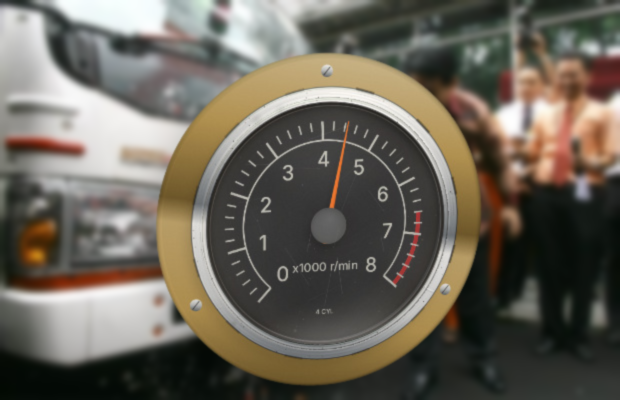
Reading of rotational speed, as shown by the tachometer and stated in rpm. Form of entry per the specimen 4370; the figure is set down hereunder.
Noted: 4400
